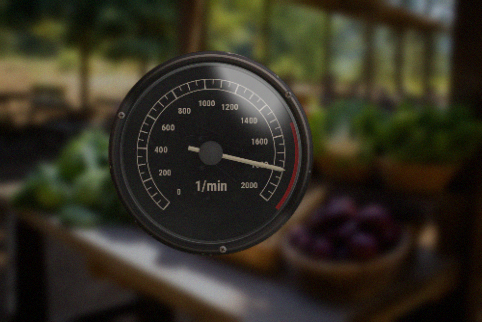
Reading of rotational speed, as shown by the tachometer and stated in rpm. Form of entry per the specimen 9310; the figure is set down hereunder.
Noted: 1800
